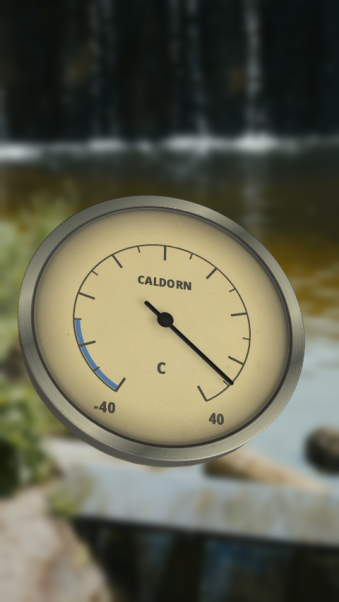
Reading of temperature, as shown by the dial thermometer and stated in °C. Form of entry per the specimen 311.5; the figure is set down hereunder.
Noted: 35
